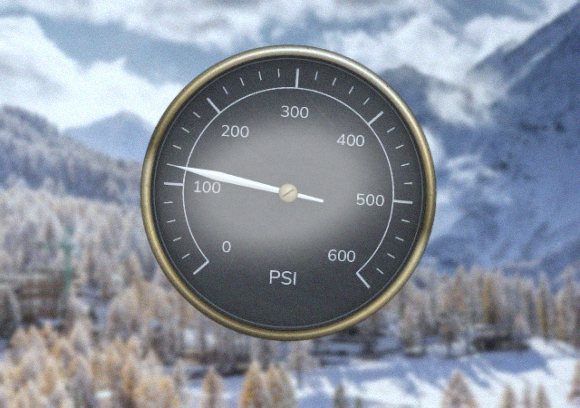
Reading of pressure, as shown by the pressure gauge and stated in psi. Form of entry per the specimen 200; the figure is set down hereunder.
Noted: 120
